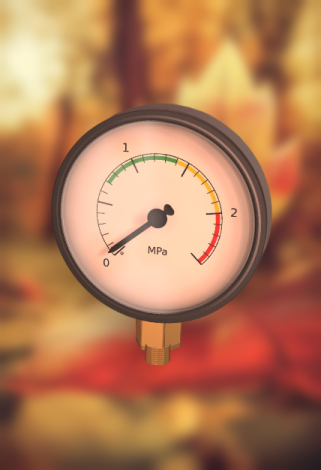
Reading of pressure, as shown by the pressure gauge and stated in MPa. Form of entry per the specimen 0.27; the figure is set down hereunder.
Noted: 0.05
